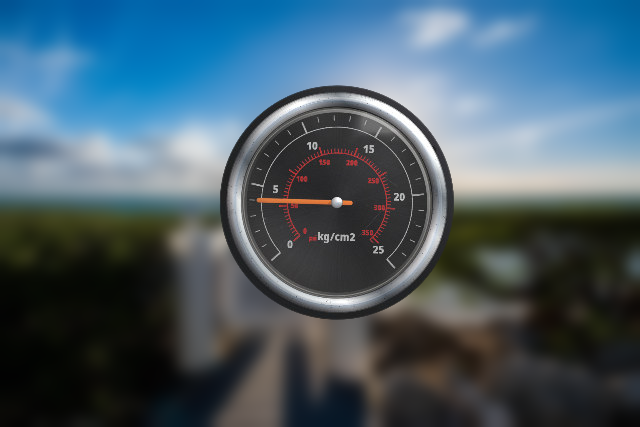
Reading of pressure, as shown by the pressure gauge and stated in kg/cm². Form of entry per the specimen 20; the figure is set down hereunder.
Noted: 4
